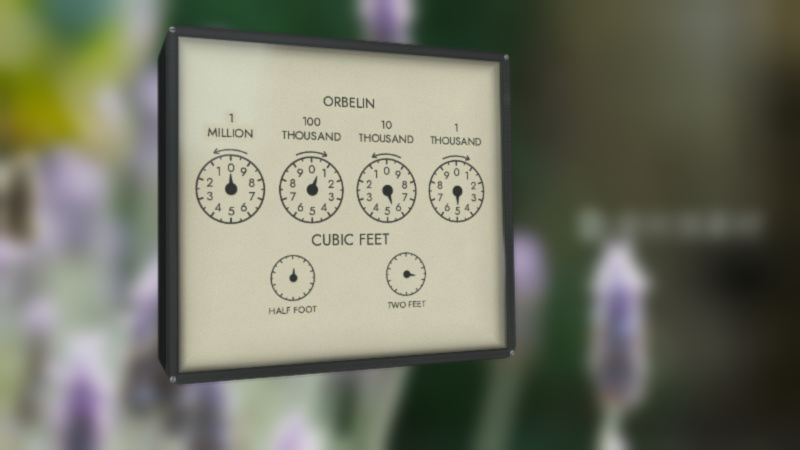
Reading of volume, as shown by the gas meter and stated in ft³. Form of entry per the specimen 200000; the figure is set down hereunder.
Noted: 5500
